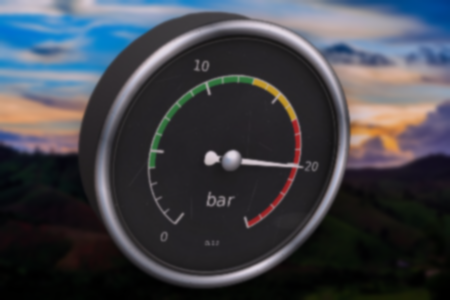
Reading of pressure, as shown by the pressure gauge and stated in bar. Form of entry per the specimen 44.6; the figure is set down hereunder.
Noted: 20
